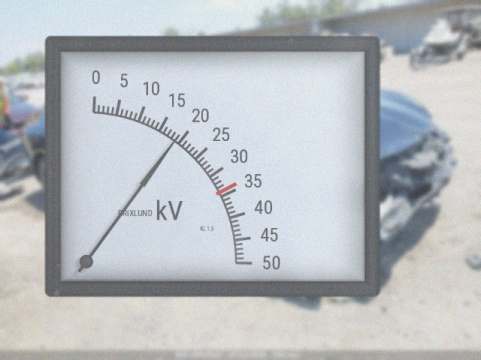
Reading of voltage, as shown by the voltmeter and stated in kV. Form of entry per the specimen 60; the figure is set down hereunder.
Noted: 19
